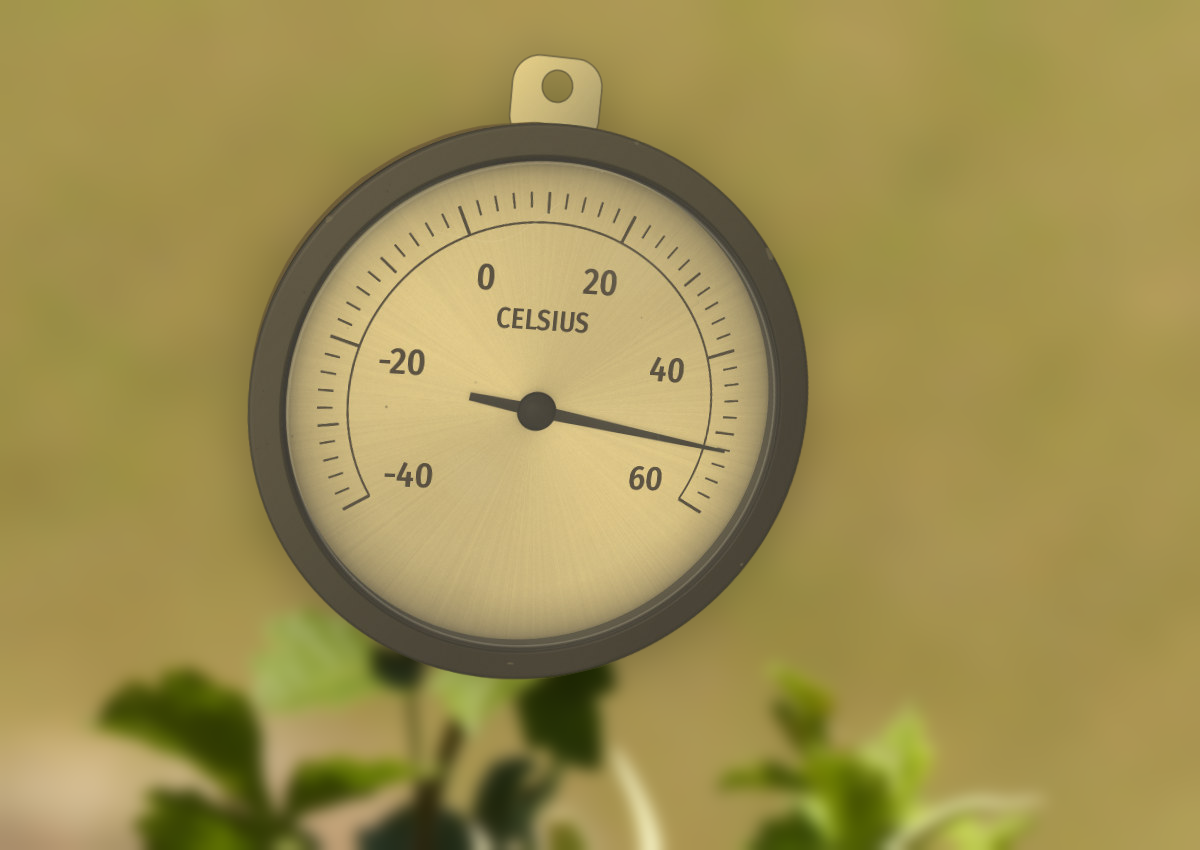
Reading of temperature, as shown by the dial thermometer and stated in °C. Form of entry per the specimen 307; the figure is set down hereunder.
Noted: 52
